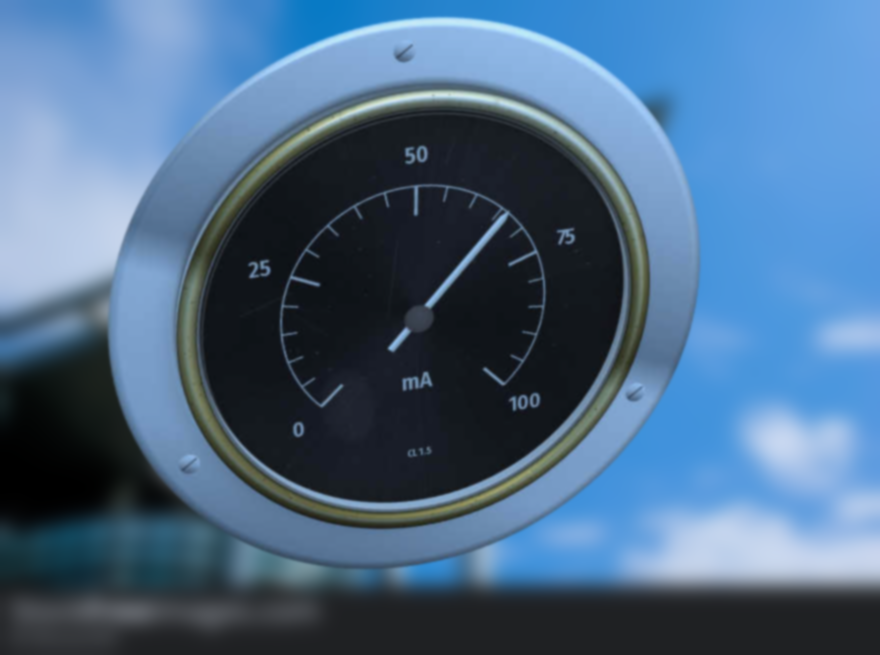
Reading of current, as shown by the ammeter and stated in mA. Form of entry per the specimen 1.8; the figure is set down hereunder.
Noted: 65
